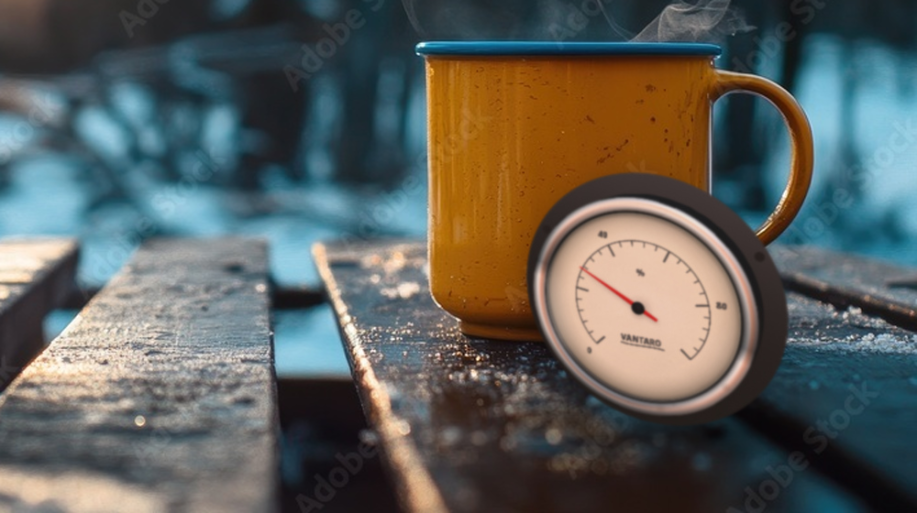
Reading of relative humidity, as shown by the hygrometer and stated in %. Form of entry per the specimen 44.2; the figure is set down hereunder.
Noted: 28
